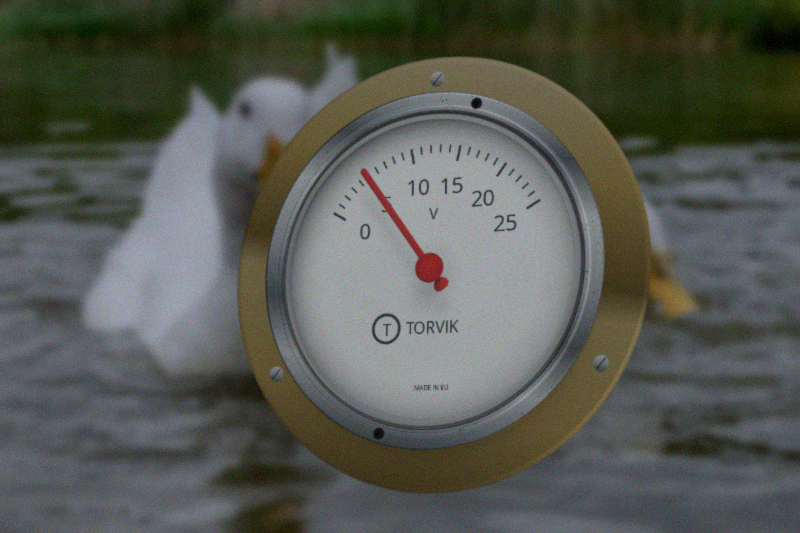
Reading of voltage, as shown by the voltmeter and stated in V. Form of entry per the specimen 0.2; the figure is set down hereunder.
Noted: 5
